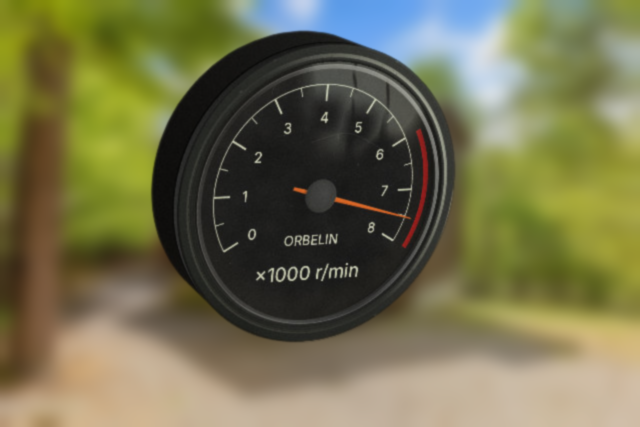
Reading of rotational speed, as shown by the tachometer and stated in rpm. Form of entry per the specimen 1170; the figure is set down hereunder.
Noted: 7500
